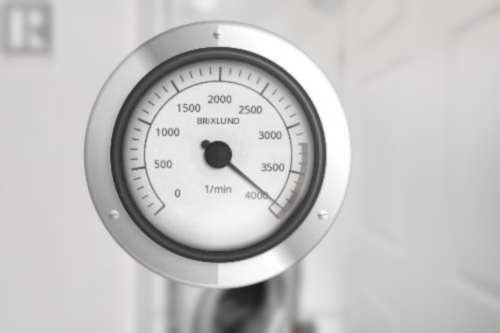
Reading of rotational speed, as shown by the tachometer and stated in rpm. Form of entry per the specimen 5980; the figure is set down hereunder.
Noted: 3900
